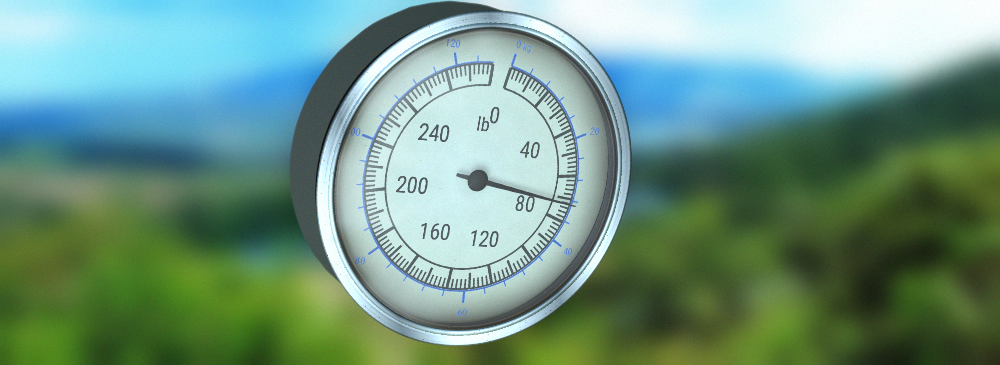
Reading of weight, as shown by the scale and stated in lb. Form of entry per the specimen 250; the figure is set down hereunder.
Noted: 72
